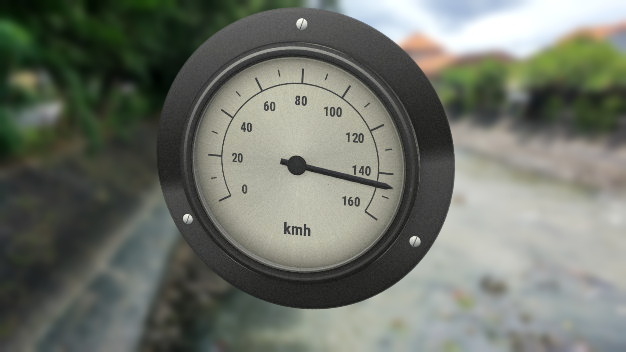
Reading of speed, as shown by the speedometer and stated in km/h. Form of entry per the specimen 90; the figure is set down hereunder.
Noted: 145
